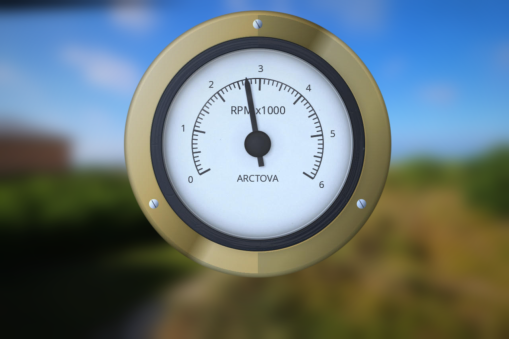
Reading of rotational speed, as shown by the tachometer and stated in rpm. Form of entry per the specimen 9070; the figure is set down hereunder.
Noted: 2700
